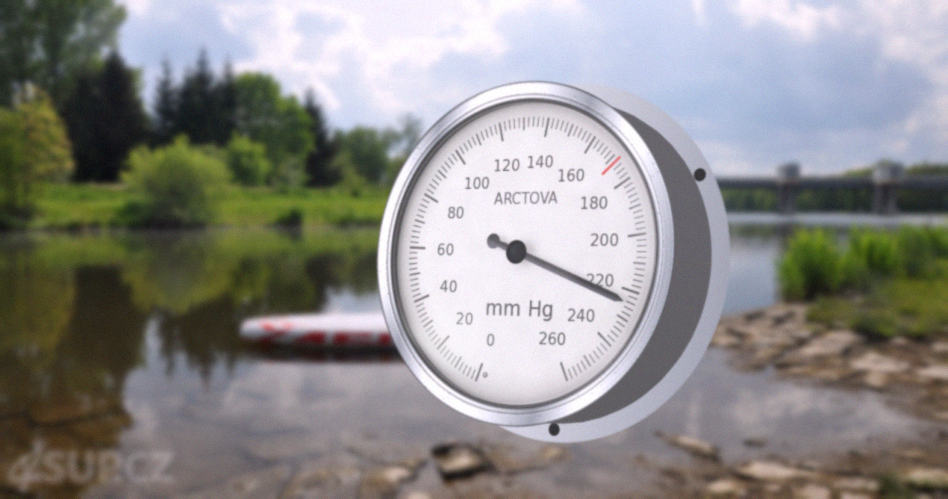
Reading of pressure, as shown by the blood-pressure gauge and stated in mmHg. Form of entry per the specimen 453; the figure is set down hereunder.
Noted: 224
